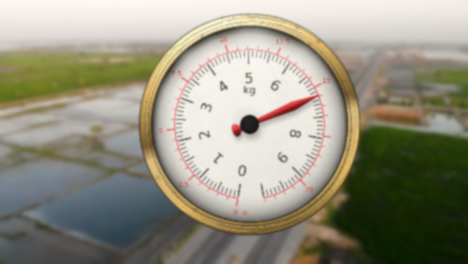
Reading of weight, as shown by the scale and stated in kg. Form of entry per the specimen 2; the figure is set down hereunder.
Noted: 7
